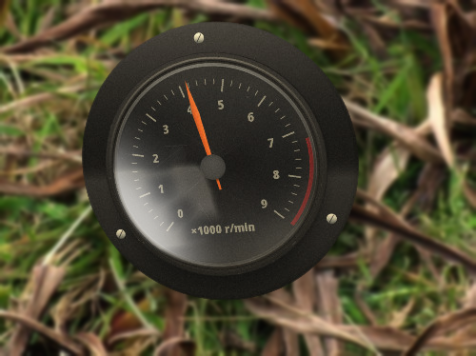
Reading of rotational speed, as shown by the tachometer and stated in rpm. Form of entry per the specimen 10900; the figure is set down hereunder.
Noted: 4200
